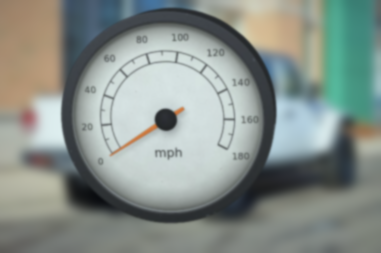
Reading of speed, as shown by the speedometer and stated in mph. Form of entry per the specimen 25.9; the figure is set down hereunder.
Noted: 0
